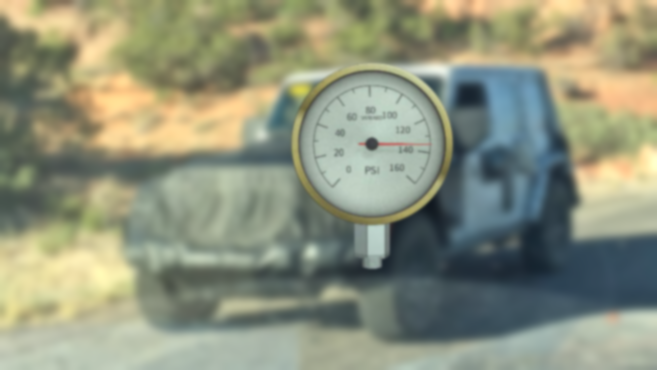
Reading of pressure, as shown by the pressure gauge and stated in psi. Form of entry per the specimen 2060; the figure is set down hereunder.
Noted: 135
